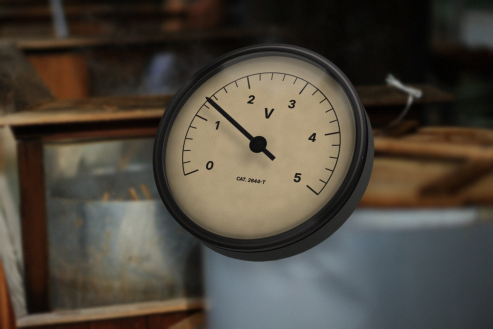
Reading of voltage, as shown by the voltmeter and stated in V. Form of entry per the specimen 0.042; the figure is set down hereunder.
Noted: 1.3
